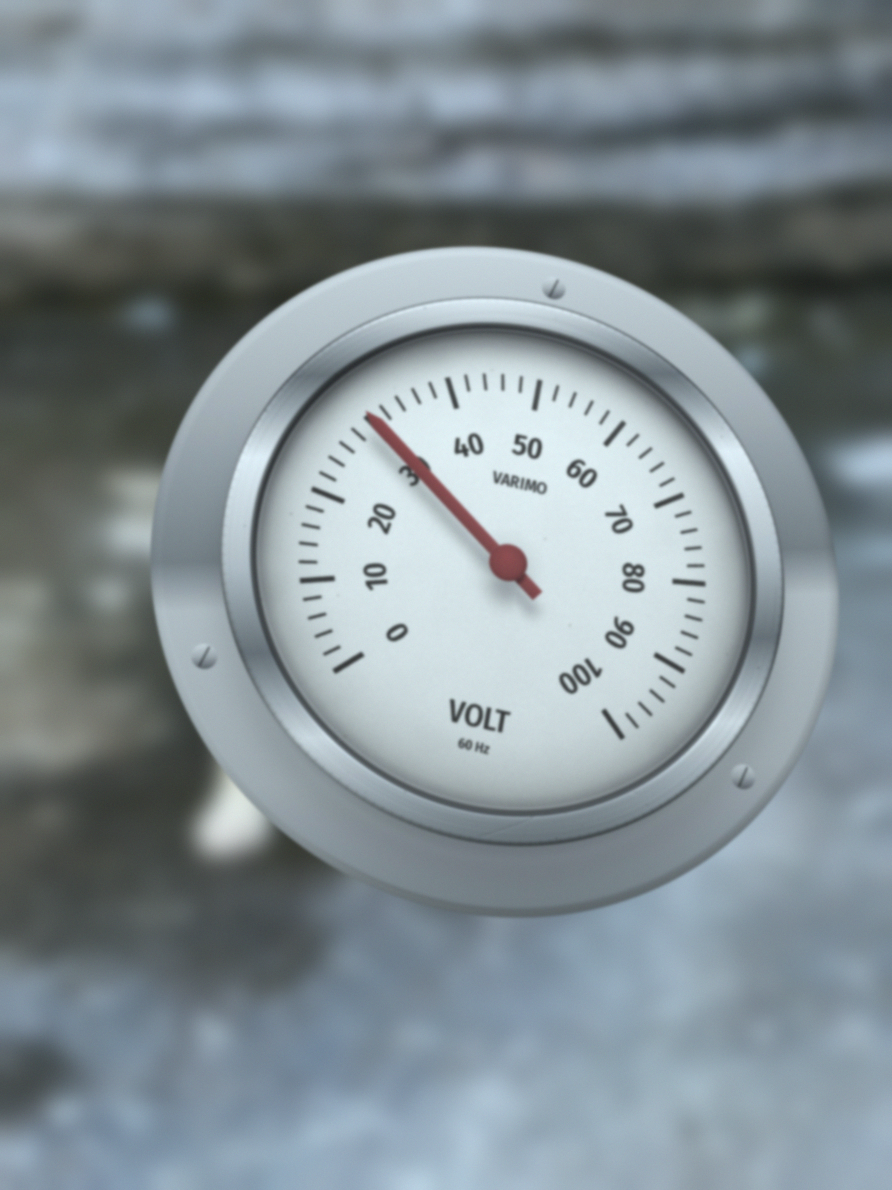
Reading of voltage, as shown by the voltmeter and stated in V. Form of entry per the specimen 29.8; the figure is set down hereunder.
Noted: 30
